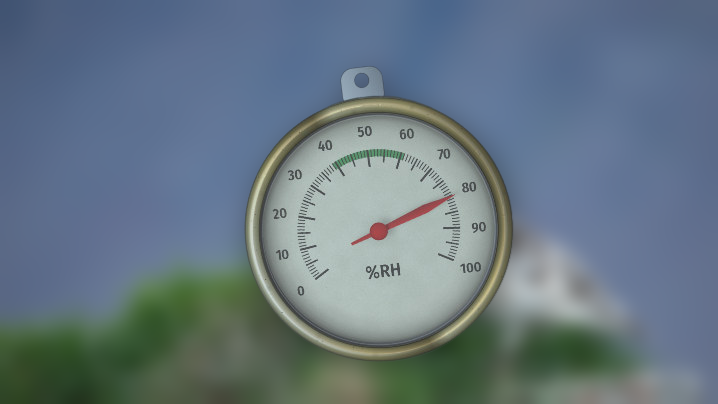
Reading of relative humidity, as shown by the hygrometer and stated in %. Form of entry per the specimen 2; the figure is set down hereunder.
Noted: 80
